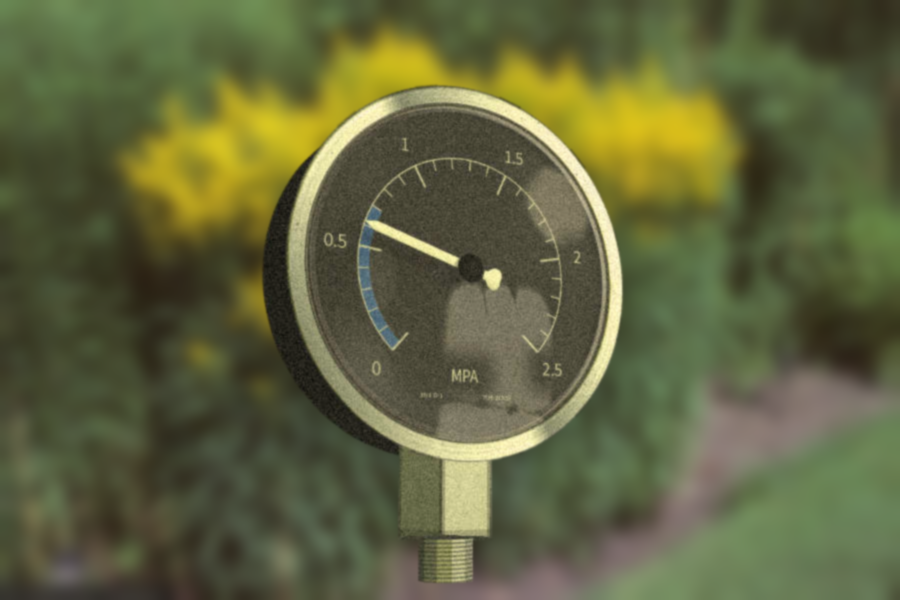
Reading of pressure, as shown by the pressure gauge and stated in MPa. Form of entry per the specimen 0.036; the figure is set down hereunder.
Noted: 0.6
